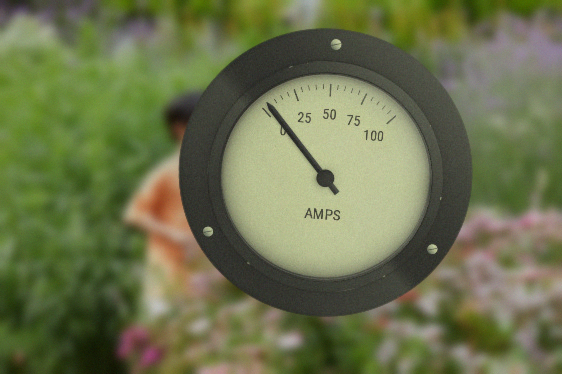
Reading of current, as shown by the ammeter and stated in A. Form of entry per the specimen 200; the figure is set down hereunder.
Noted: 5
